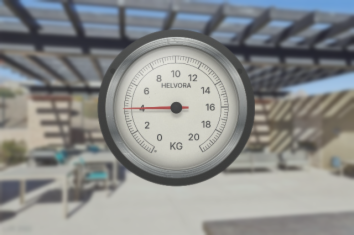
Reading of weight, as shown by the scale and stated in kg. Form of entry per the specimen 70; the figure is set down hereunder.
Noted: 4
